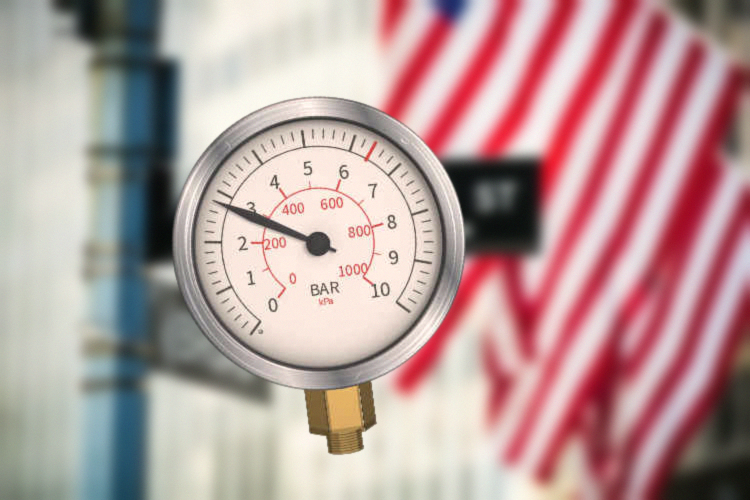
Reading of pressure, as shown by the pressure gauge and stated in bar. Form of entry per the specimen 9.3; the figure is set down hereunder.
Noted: 2.8
